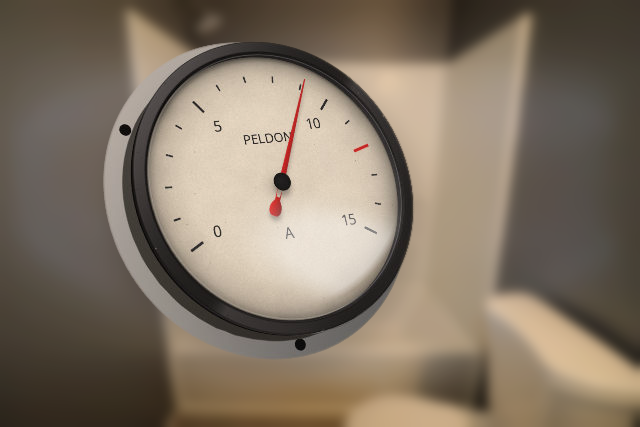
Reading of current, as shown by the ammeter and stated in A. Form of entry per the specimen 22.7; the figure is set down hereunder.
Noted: 9
